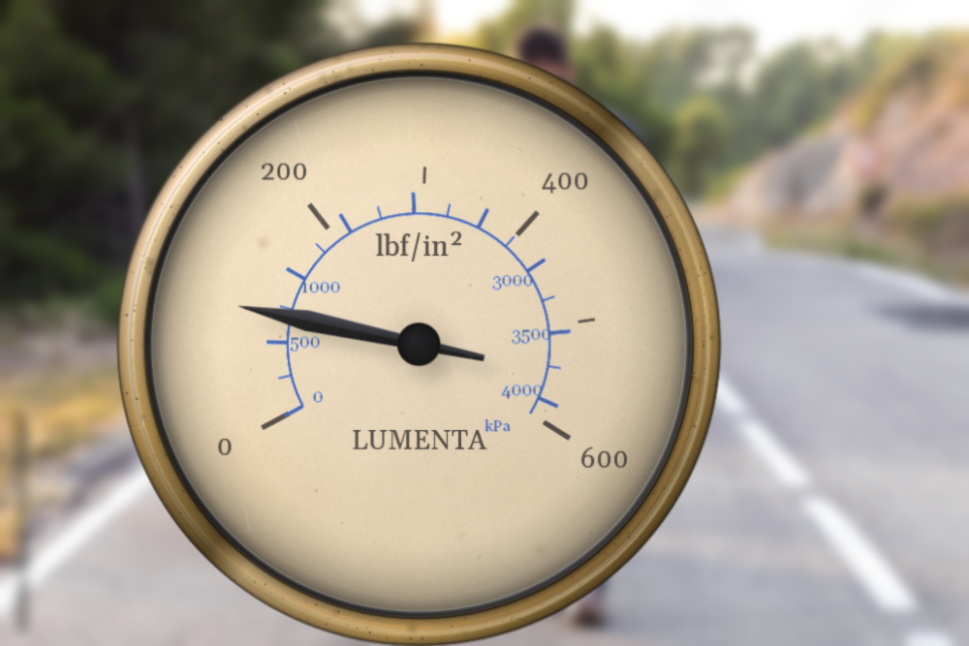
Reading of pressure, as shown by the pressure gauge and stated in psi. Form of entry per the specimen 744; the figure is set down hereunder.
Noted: 100
